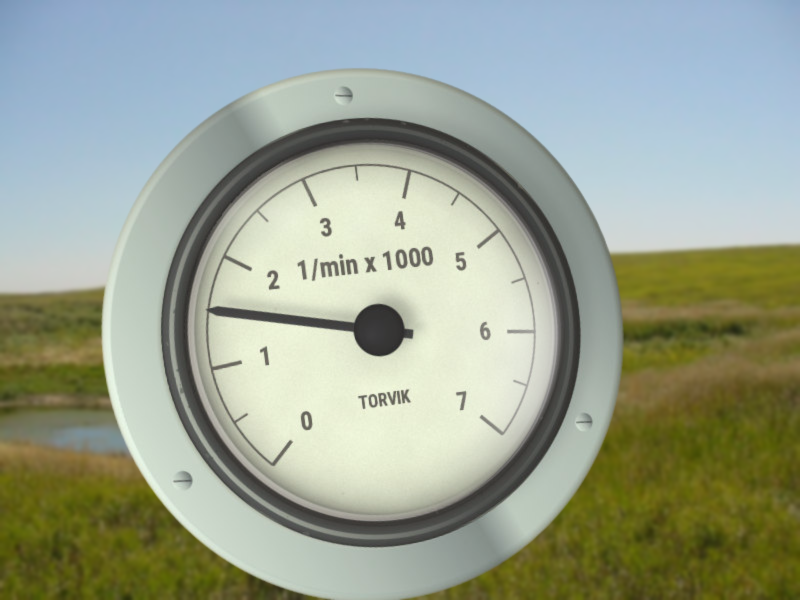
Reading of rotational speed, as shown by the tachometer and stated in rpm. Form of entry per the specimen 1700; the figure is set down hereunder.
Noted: 1500
